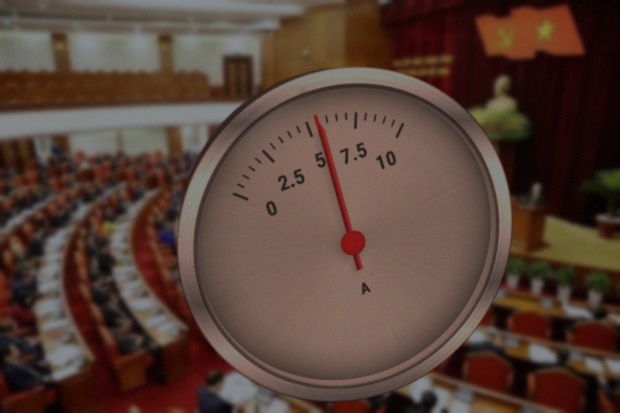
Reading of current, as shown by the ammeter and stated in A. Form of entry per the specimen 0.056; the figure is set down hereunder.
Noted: 5.5
